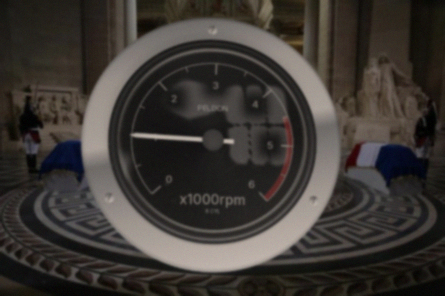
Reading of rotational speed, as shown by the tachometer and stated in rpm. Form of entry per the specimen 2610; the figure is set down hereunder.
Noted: 1000
